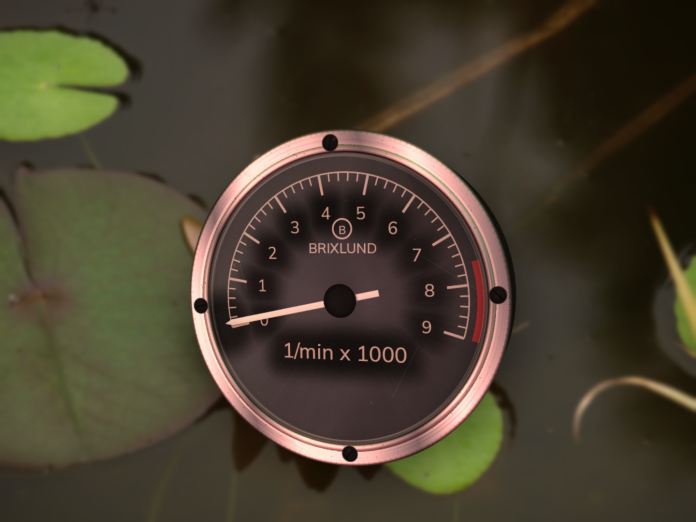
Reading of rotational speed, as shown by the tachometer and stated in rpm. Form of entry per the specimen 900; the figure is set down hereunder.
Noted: 100
